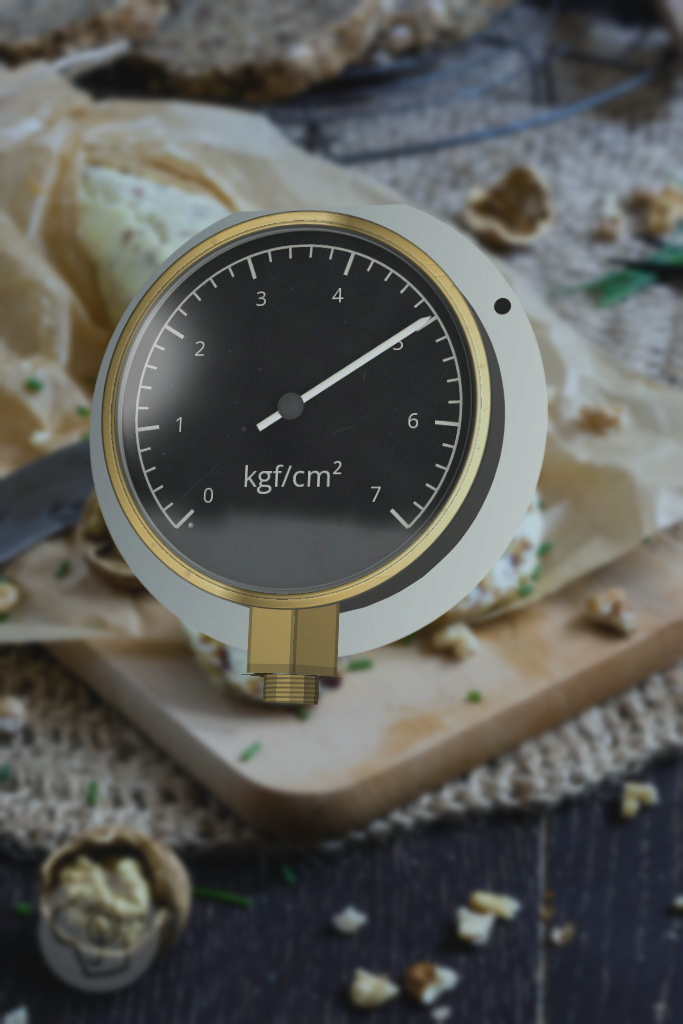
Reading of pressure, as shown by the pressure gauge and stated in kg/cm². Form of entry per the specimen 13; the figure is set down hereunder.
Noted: 5
